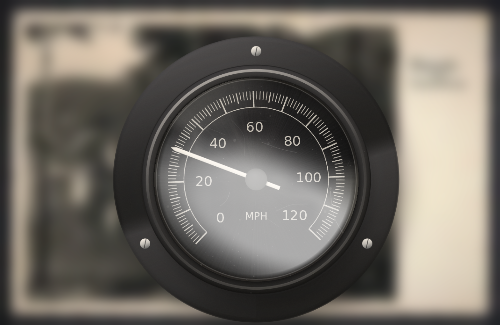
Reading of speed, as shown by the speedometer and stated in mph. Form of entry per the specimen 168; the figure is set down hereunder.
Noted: 30
